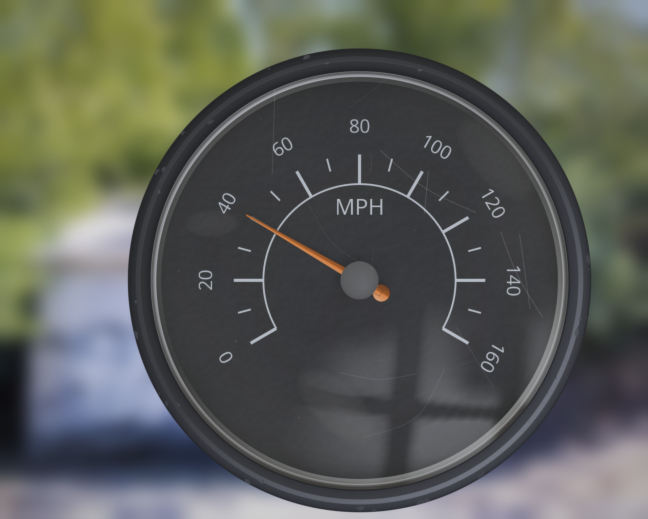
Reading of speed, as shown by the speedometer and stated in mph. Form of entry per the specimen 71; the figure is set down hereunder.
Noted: 40
